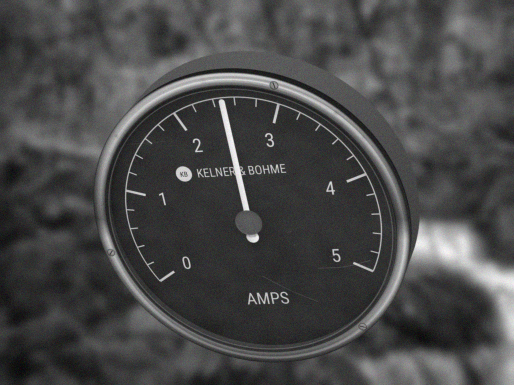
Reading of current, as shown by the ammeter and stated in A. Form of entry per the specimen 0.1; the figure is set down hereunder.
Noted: 2.5
